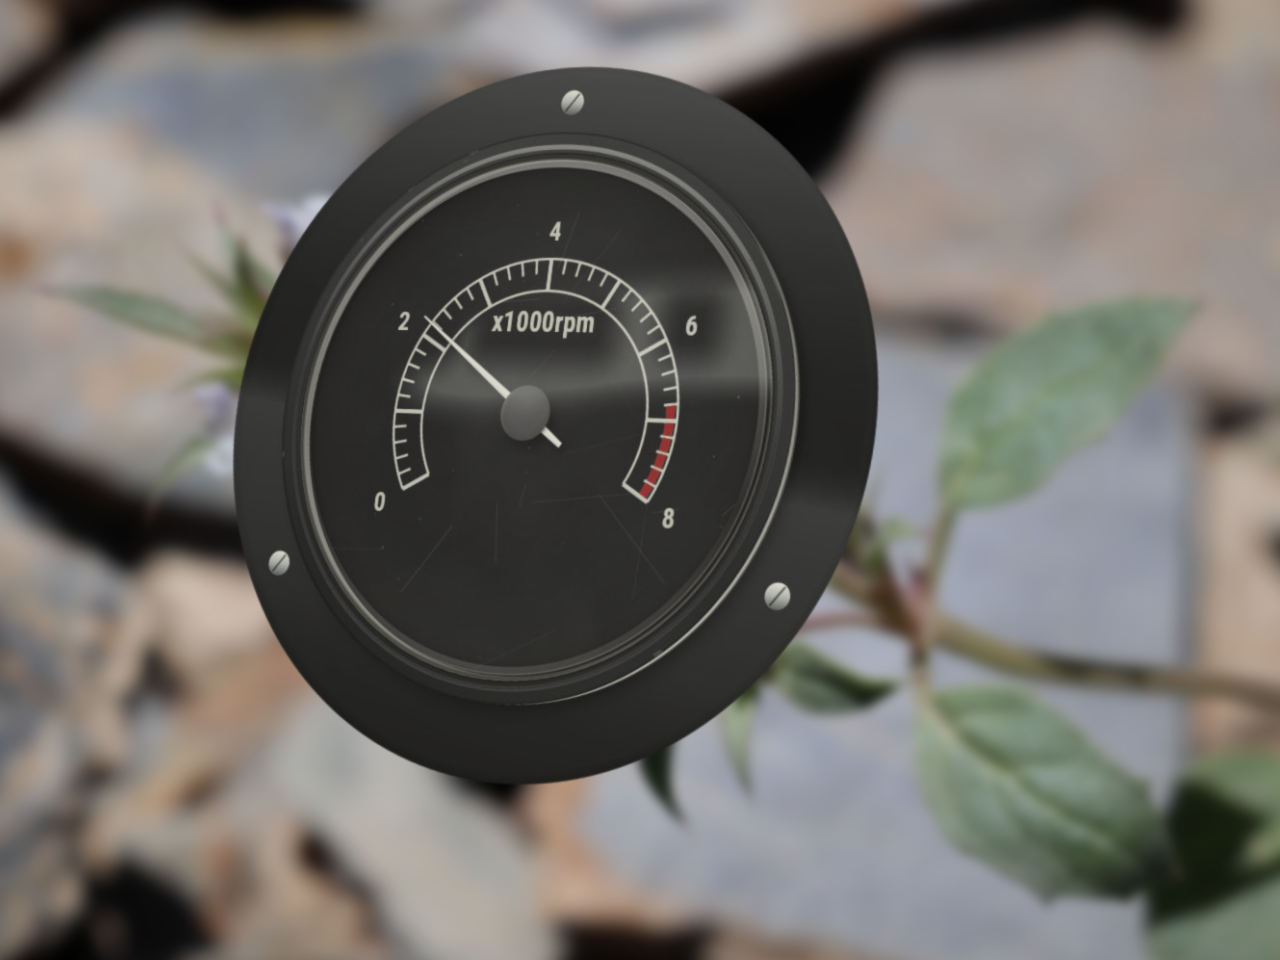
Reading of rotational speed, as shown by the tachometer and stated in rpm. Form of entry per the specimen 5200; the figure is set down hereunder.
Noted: 2200
